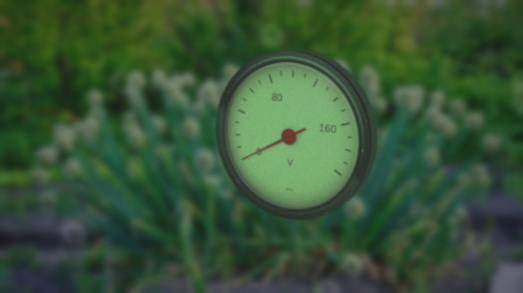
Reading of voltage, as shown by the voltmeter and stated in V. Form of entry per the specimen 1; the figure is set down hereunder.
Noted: 0
